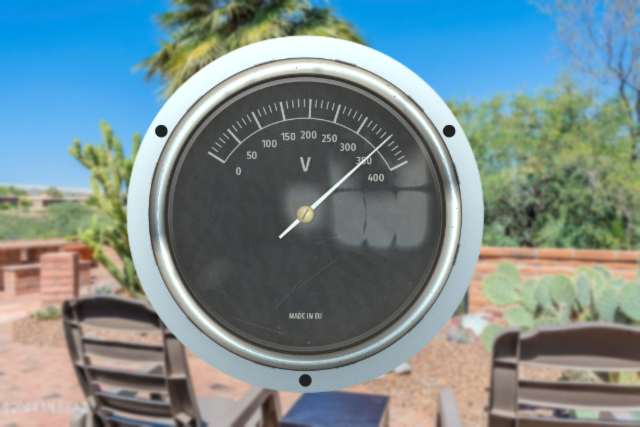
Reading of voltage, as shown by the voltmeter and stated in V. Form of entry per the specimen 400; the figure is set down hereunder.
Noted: 350
